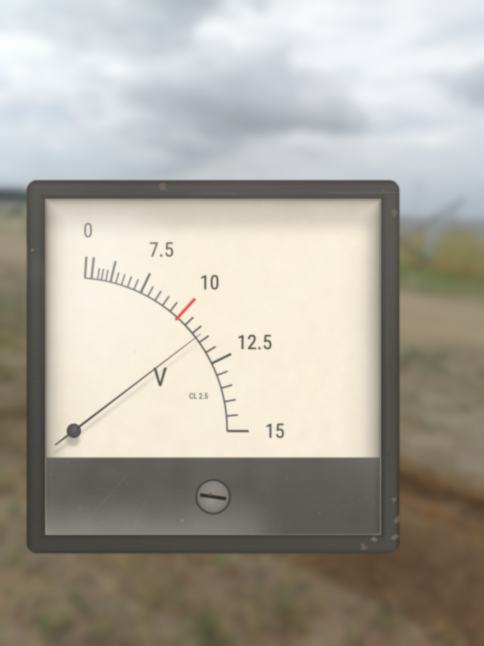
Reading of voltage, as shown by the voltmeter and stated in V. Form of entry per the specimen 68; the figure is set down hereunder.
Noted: 11.25
